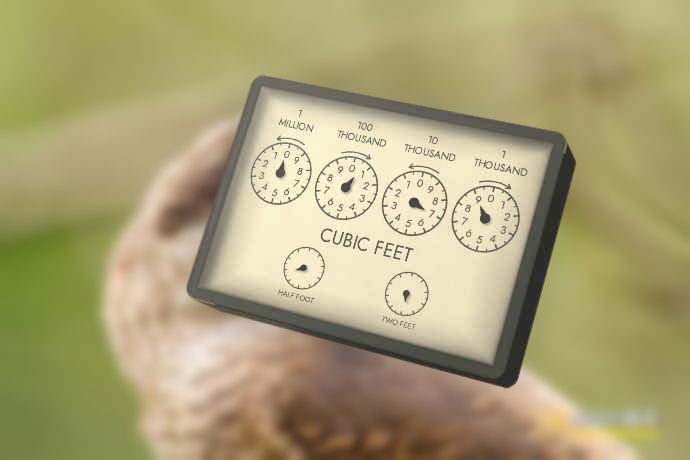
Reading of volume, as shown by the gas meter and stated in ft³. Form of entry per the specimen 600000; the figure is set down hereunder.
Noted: 6900
